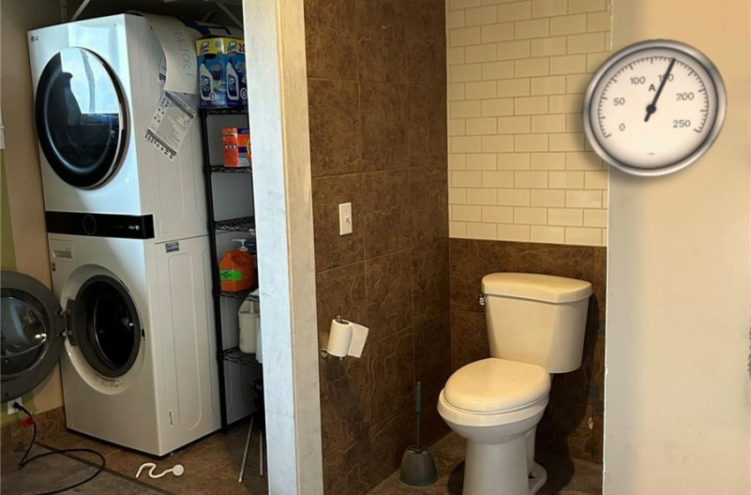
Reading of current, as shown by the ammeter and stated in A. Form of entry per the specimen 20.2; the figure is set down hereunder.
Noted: 150
